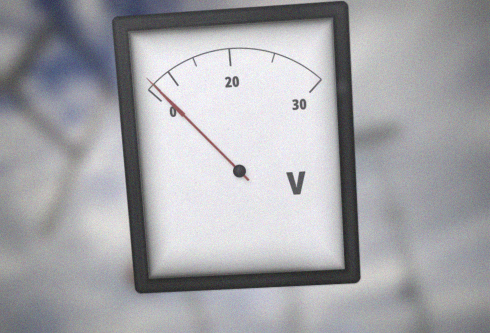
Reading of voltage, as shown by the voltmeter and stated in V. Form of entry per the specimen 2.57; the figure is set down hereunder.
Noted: 5
